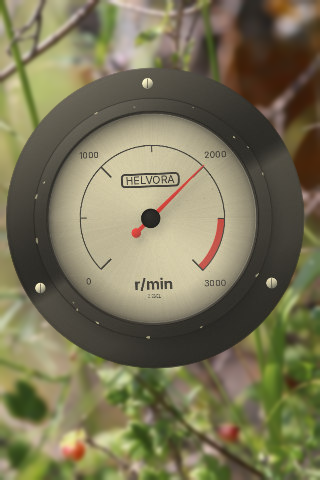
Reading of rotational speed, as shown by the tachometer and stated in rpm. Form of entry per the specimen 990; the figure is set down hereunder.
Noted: 2000
